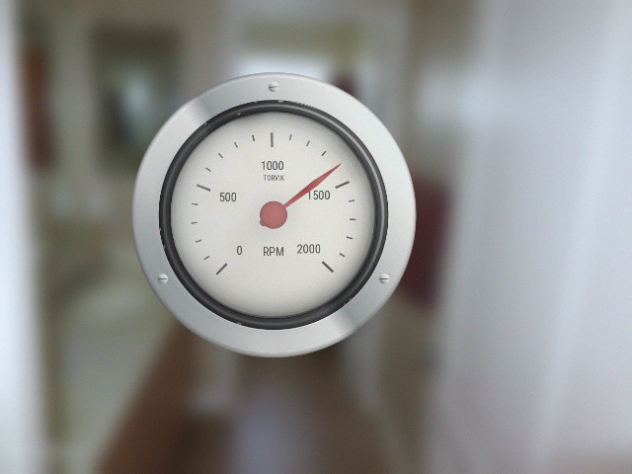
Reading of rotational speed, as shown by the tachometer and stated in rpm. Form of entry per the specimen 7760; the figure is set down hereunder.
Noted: 1400
